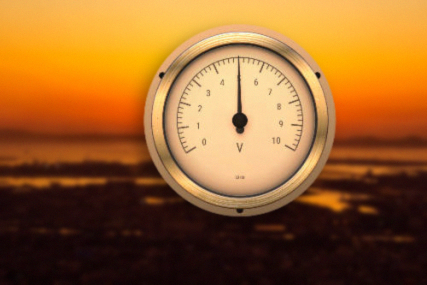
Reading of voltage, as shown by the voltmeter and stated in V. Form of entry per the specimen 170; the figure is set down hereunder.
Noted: 5
